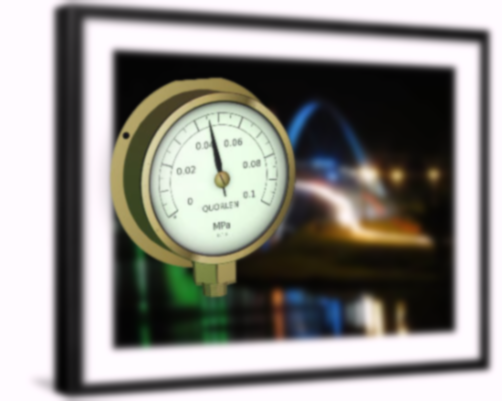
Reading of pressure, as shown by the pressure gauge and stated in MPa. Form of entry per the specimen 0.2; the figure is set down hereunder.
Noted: 0.045
